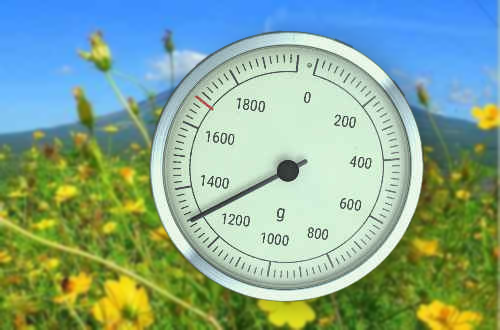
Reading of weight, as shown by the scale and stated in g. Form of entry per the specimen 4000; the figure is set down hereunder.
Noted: 1300
